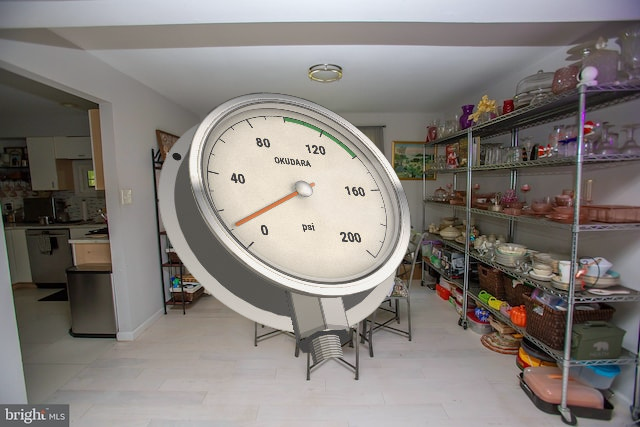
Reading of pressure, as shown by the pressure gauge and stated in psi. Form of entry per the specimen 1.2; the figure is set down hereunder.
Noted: 10
